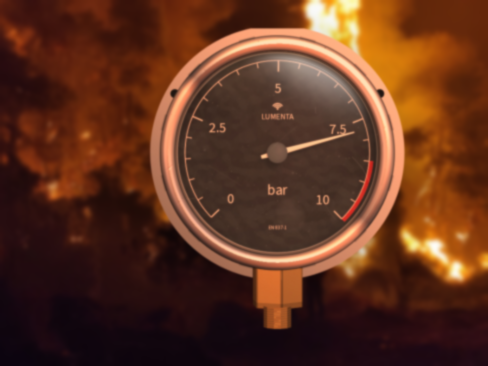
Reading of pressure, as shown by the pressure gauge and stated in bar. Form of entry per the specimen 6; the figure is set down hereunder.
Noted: 7.75
